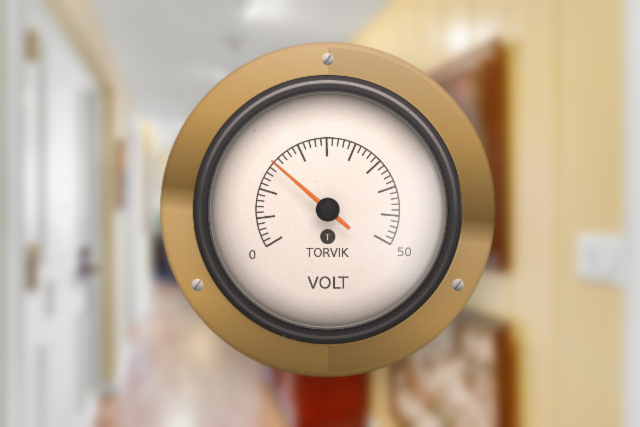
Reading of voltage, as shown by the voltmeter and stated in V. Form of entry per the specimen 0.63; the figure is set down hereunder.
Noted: 15
